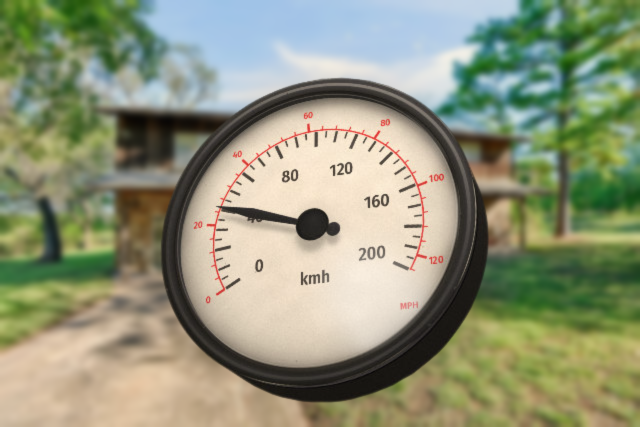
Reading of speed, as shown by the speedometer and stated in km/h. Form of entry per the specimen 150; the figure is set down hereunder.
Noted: 40
